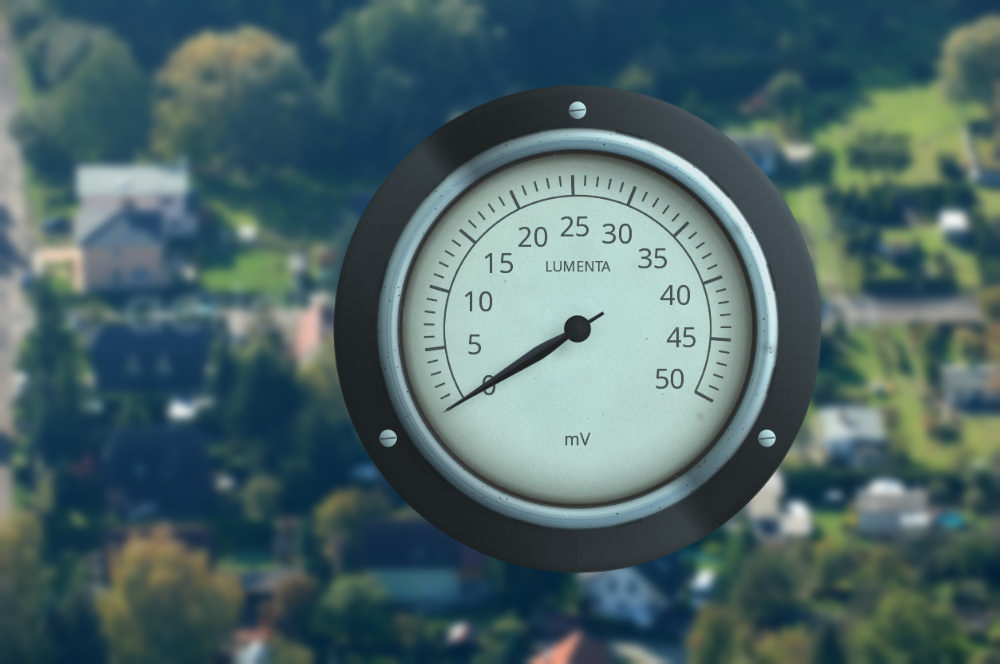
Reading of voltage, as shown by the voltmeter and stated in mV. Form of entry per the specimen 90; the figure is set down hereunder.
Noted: 0
